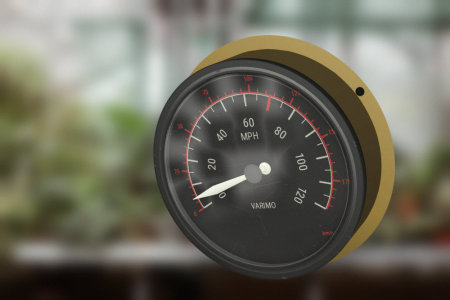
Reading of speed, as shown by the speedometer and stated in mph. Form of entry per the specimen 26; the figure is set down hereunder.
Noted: 5
